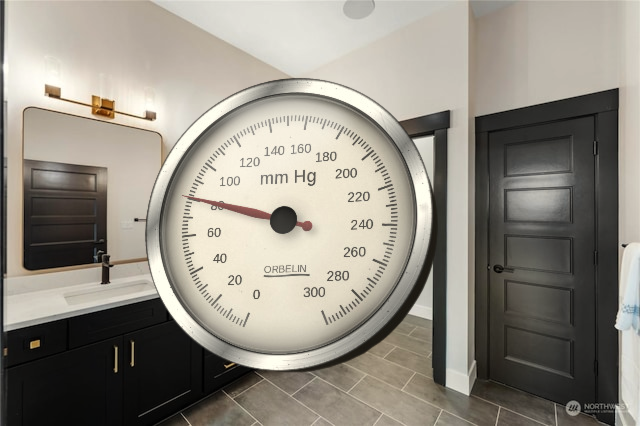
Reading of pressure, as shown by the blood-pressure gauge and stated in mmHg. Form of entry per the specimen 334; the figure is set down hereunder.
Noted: 80
